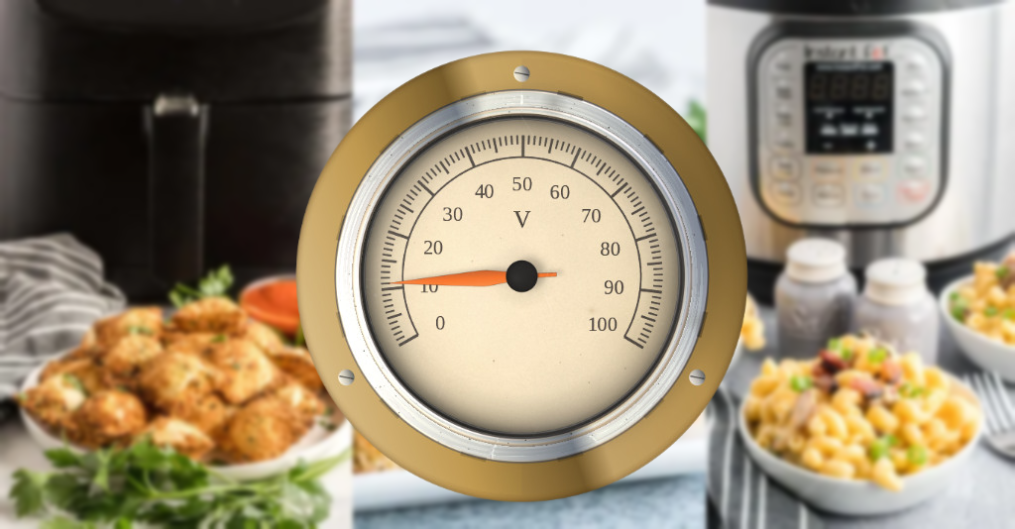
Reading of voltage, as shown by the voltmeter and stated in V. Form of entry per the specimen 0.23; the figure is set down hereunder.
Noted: 11
